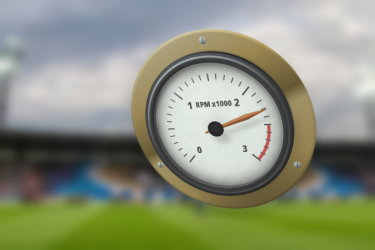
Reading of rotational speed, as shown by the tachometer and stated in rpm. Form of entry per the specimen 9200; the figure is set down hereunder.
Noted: 2300
